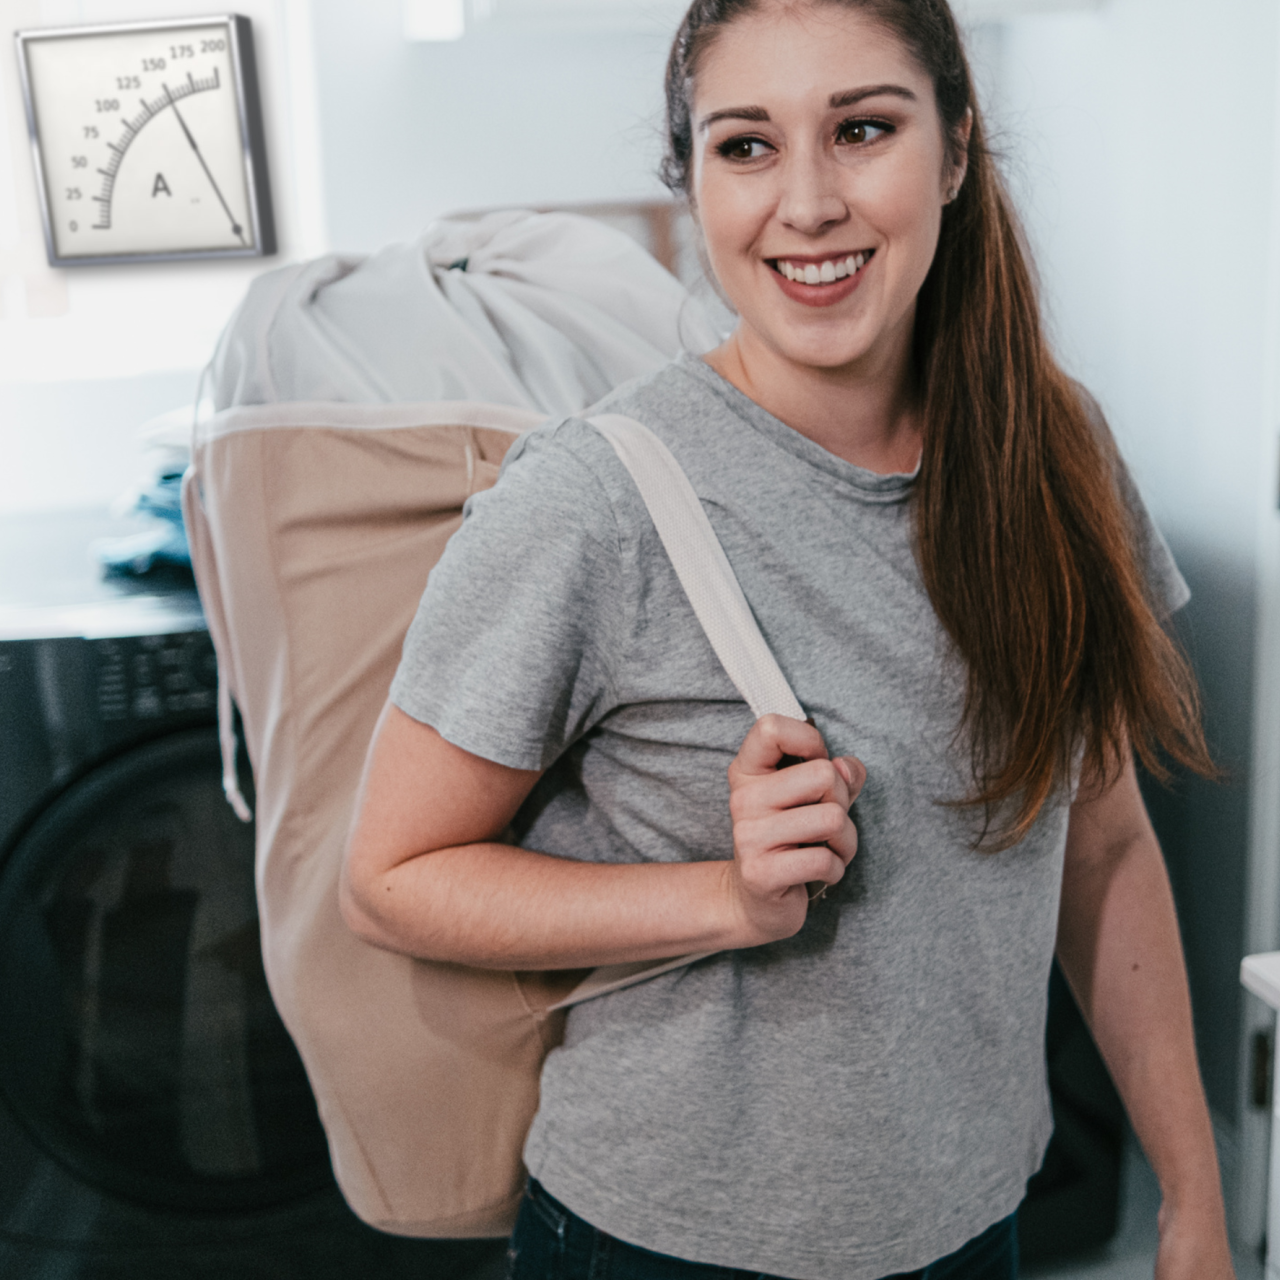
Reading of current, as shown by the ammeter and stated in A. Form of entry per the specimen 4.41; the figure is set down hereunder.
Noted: 150
